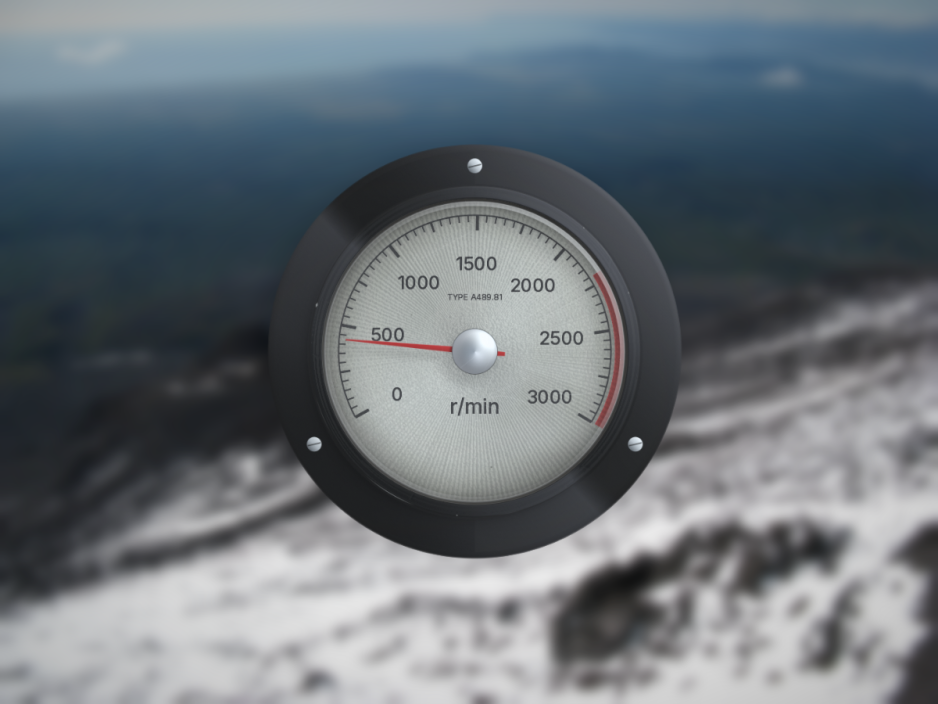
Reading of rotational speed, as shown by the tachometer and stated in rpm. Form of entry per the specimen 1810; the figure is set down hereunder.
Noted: 425
